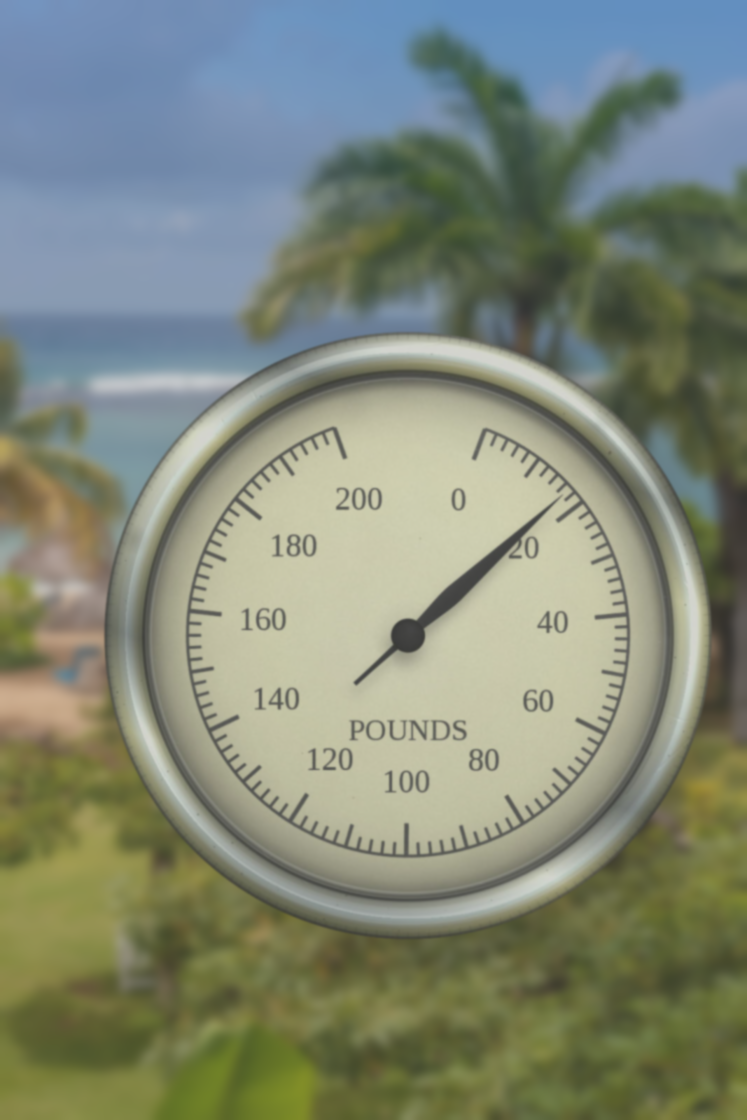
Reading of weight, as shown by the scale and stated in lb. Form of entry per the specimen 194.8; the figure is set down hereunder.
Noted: 17
